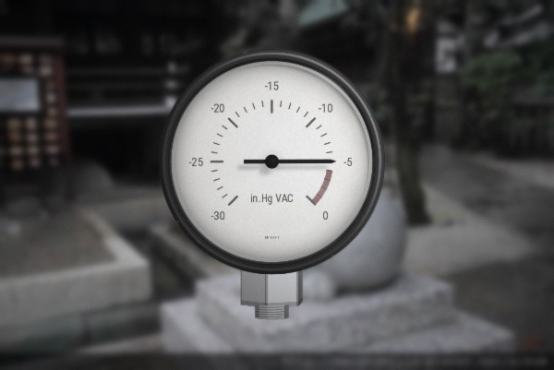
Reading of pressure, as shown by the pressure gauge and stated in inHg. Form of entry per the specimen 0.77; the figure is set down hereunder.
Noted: -5
